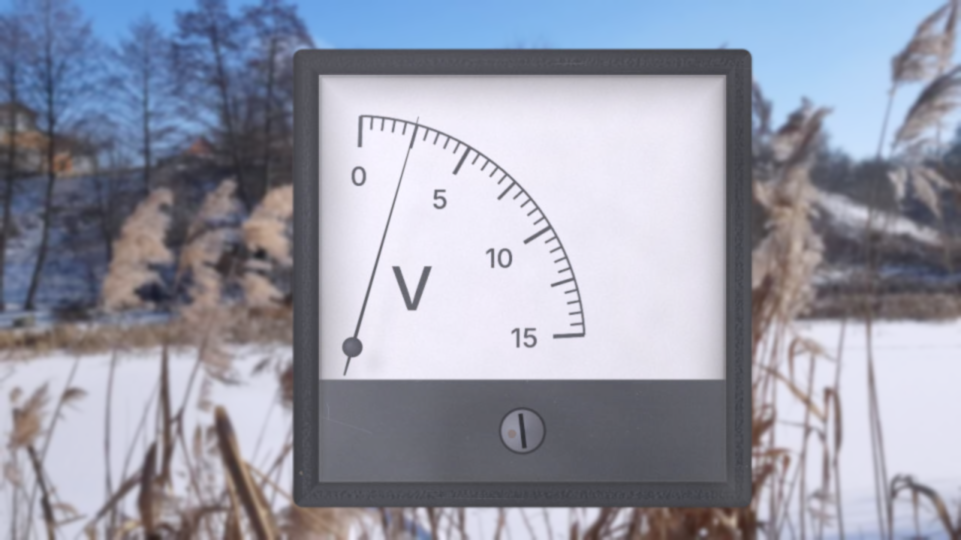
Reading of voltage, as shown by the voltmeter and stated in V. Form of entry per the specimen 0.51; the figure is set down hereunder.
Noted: 2.5
